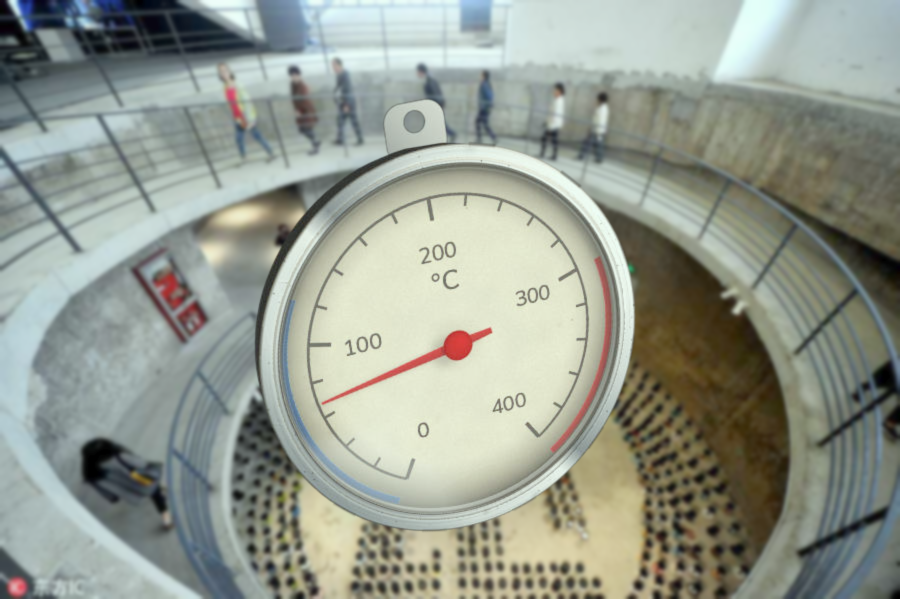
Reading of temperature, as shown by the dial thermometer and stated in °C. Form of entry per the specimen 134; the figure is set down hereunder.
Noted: 70
